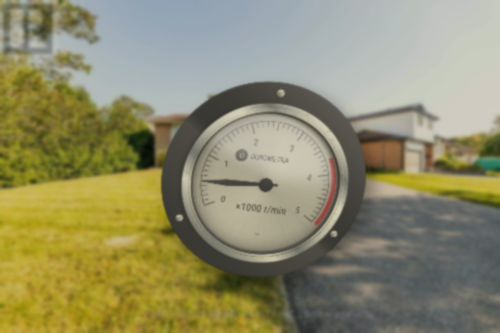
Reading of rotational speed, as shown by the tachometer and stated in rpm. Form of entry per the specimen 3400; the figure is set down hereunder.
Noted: 500
